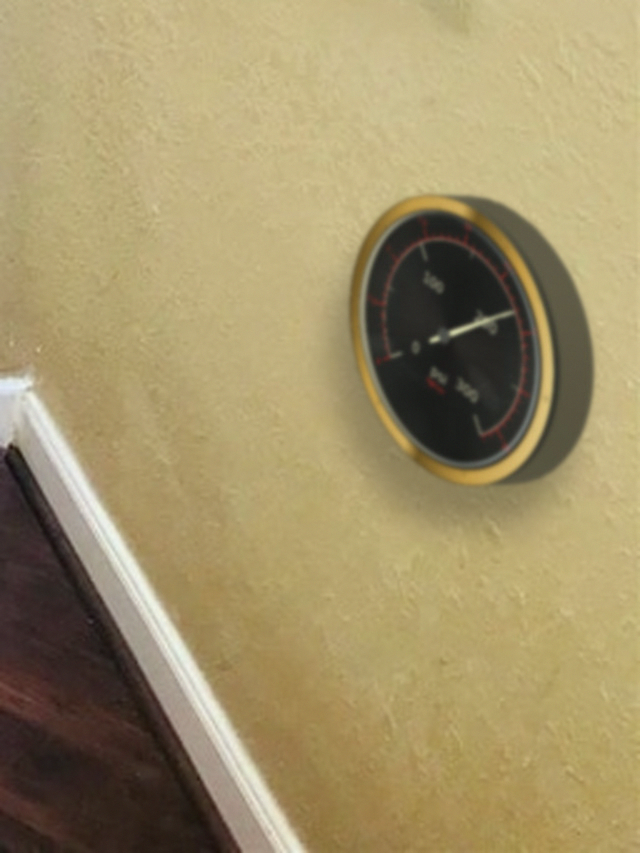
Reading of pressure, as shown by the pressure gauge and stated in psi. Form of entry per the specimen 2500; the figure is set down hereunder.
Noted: 200
